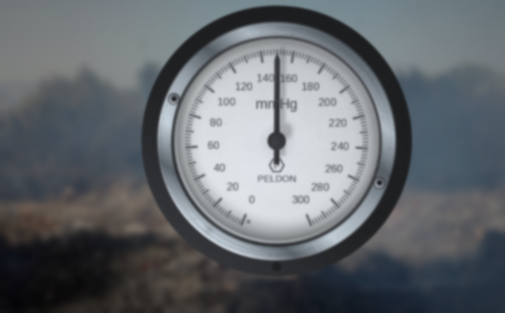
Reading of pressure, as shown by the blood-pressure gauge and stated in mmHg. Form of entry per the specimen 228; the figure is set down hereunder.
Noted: 150
